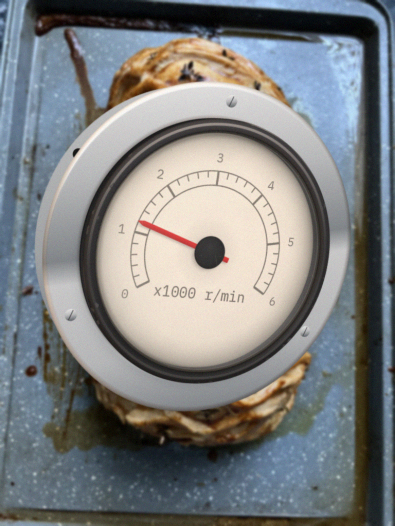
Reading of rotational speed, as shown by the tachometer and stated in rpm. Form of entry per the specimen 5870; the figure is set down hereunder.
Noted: 1200
